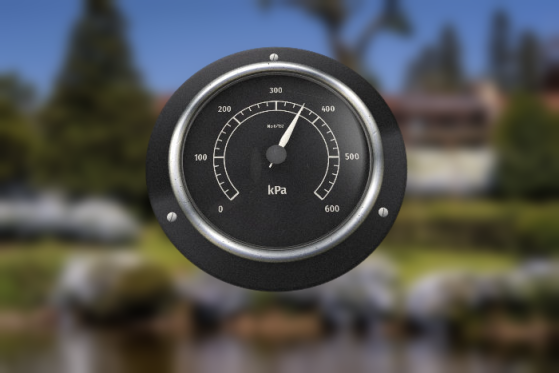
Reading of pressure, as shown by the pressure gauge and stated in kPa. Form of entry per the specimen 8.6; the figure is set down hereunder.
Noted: 360
